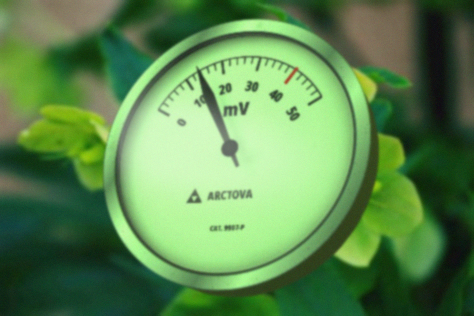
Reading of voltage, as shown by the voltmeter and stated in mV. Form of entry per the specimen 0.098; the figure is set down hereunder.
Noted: 14
